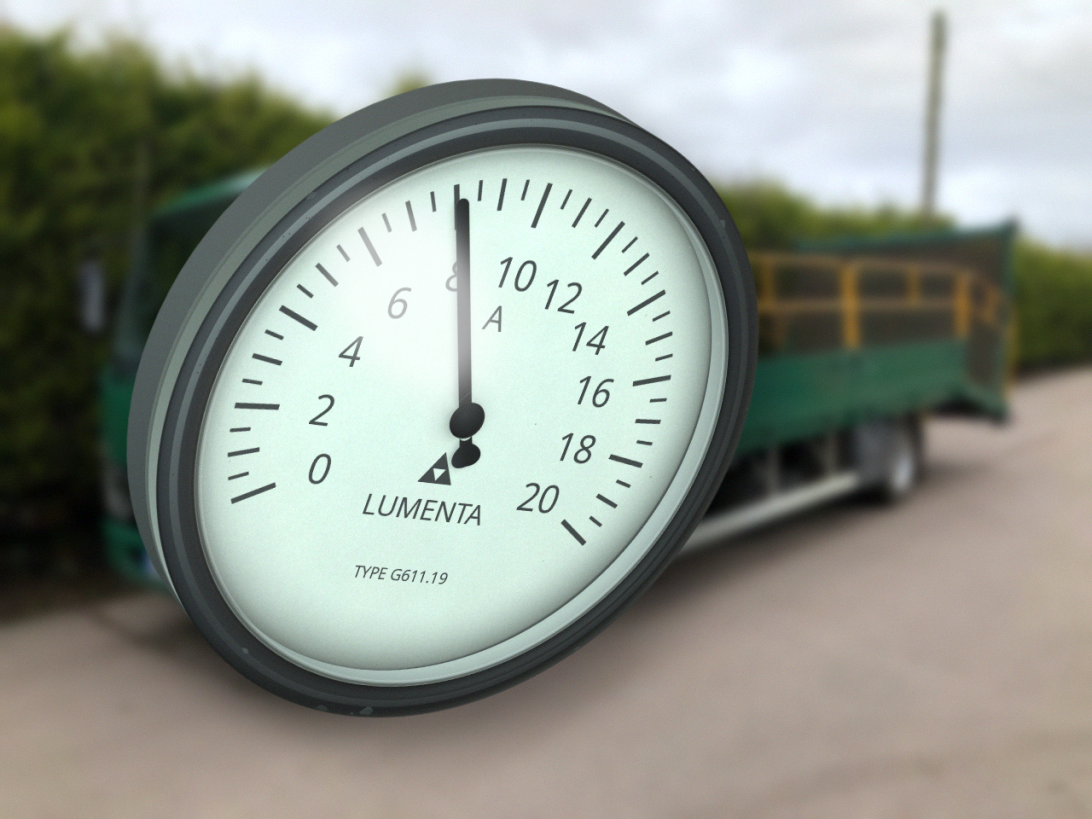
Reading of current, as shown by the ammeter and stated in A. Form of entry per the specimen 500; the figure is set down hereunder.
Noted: 8
